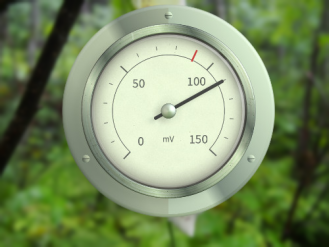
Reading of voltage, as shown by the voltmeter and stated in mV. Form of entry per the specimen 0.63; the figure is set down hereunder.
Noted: 110
